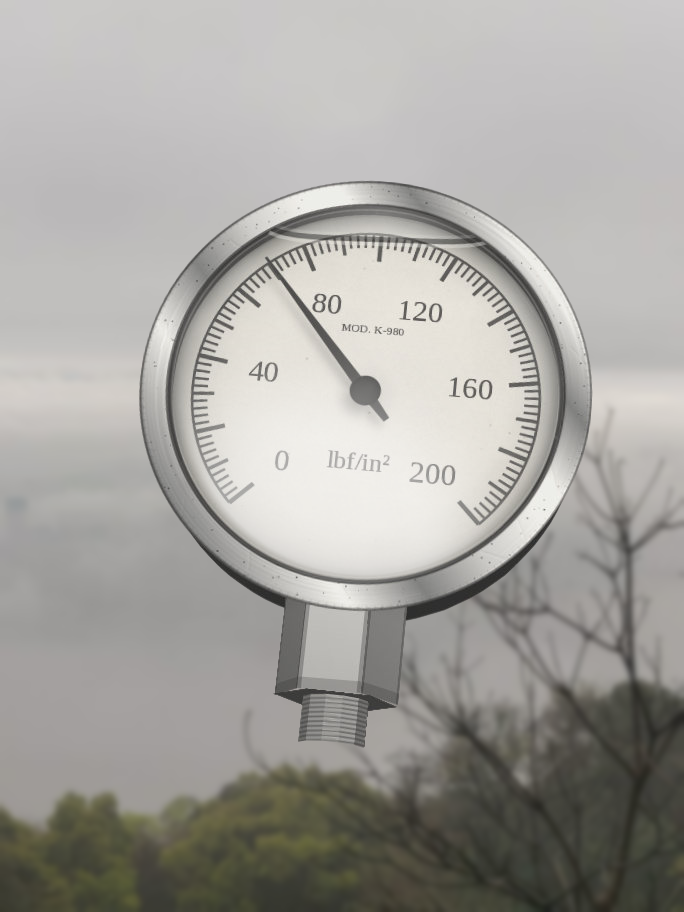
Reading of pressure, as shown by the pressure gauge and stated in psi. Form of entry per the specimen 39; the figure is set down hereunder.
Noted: 70
